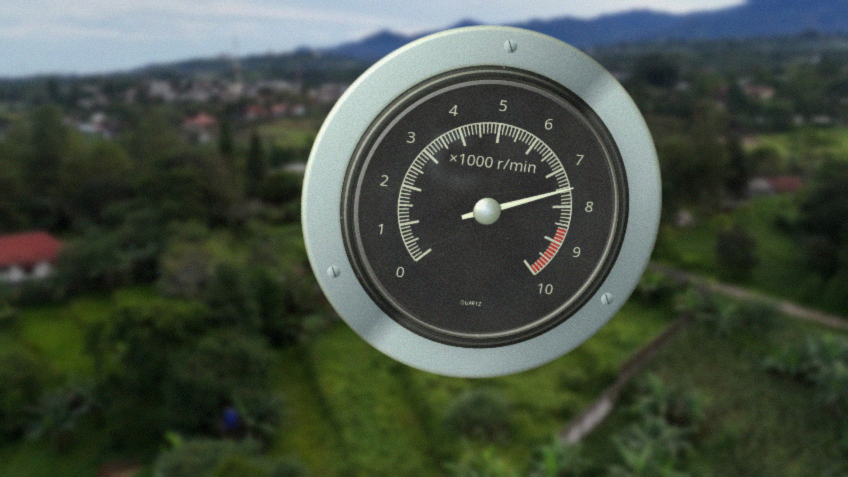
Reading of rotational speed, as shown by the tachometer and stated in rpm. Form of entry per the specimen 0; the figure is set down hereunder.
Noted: 7500
